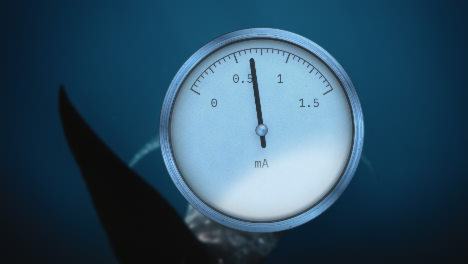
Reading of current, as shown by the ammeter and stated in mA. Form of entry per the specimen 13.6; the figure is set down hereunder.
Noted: 0.65
